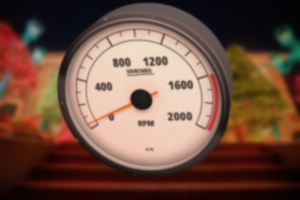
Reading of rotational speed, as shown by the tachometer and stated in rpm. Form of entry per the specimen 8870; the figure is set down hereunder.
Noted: 50
